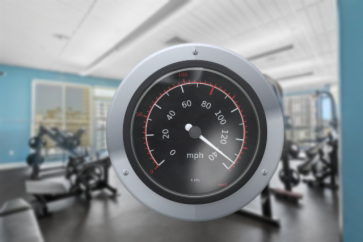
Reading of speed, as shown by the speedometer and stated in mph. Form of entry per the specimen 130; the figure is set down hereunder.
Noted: 135
